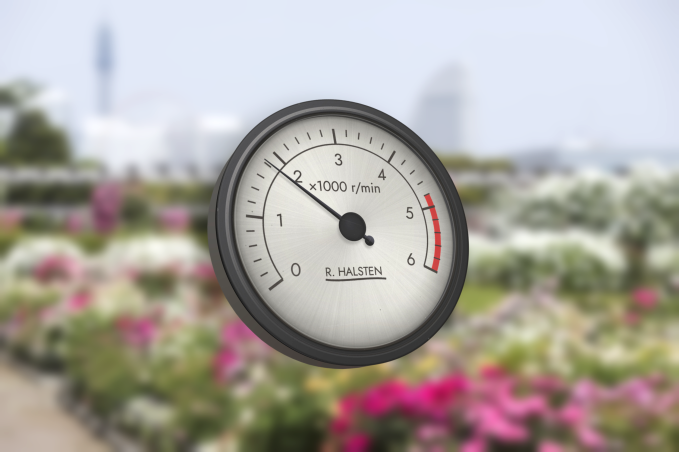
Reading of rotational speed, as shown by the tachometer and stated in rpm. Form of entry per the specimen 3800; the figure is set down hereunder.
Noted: 1800
